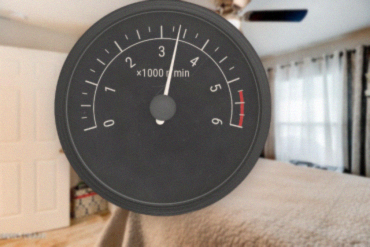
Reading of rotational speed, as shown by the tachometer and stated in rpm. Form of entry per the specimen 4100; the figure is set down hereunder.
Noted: 3375
